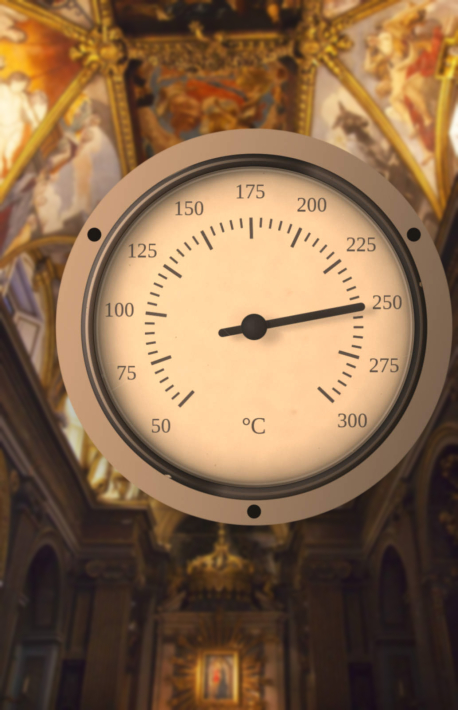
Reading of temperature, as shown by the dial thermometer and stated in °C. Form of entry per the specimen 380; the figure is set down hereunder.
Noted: 250
